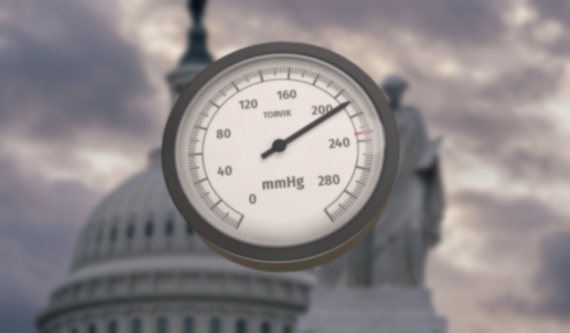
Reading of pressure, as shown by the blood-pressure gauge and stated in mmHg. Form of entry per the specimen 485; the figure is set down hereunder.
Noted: 210
